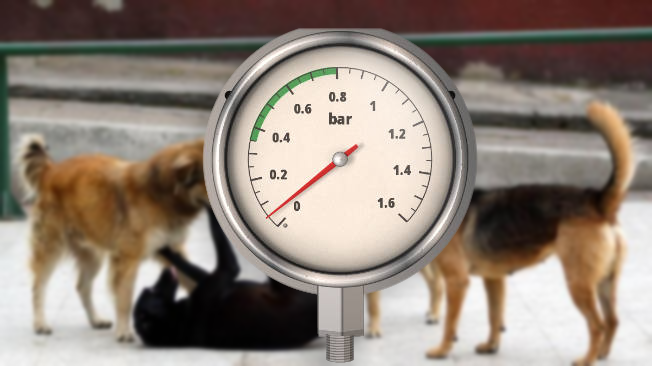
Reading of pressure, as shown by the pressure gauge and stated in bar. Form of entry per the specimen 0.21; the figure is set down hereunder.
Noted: 0.05
